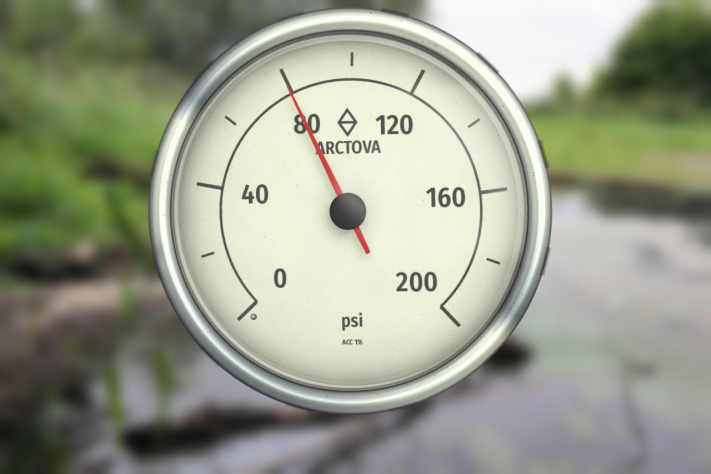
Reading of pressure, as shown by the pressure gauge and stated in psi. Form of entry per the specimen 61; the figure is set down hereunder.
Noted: 80
